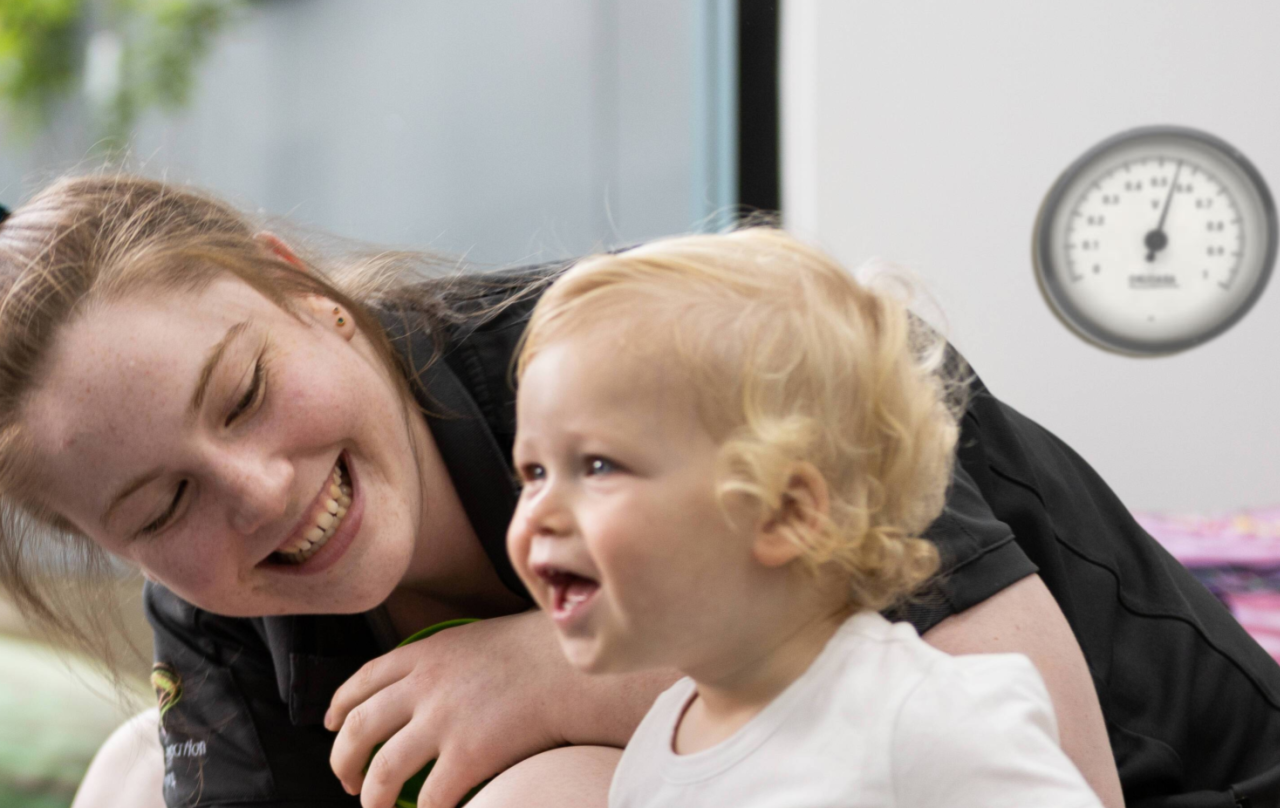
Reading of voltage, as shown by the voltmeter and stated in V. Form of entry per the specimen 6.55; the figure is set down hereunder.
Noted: 0.55
